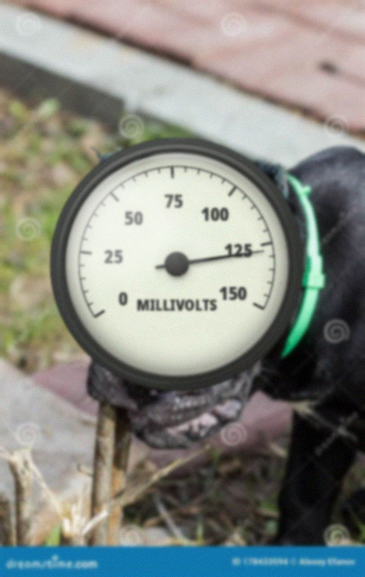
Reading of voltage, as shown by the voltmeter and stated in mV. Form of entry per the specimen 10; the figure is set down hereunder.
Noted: 127.5
